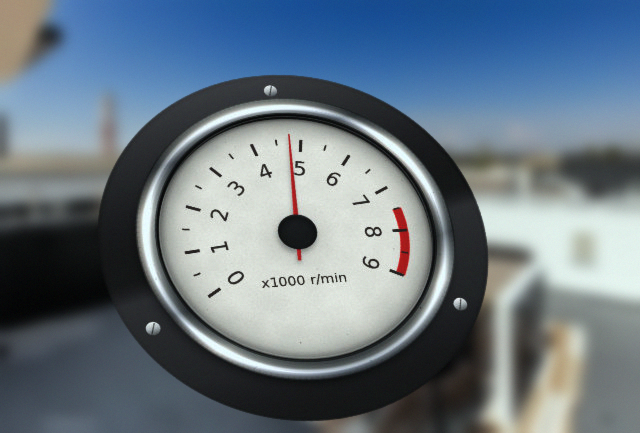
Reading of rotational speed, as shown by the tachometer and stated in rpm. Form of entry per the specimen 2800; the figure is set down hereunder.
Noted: 4750
